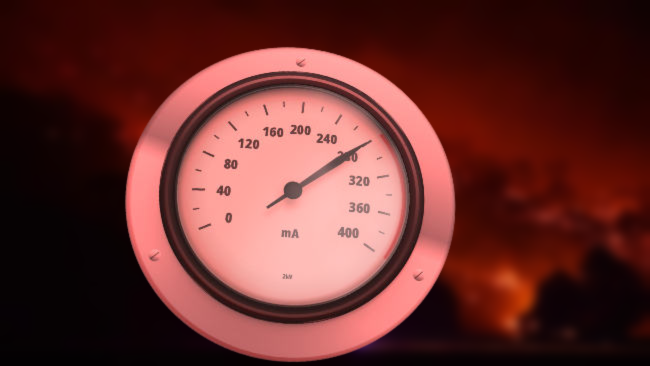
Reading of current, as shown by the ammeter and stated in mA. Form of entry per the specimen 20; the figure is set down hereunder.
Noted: 280
